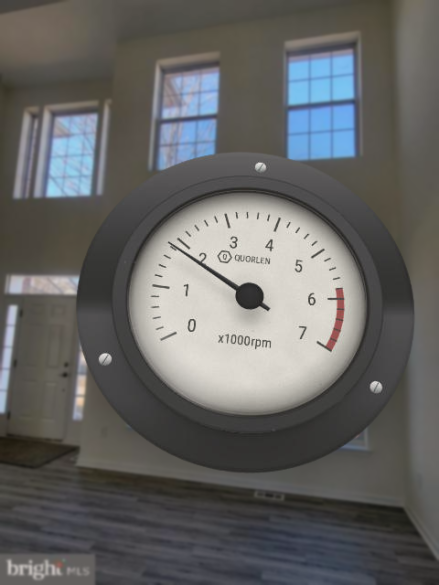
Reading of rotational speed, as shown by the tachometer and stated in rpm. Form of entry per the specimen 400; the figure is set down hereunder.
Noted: 1800
